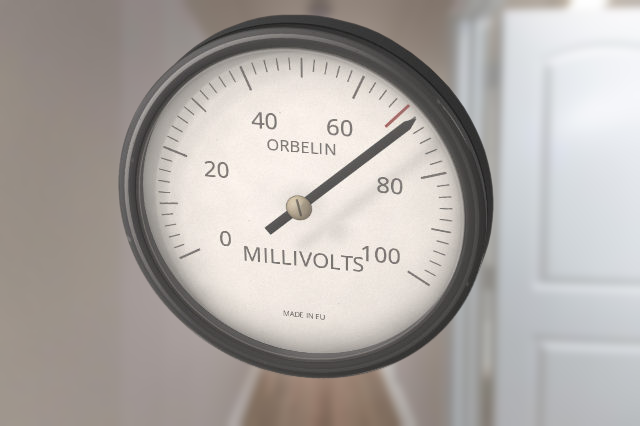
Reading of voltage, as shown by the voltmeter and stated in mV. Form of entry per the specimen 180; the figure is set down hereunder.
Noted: 70
